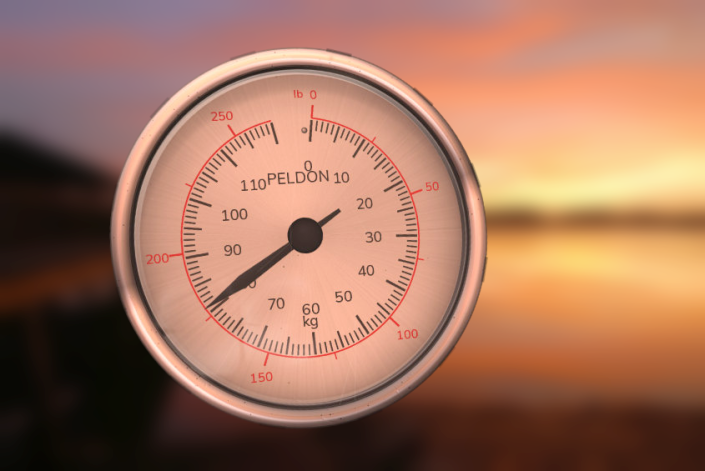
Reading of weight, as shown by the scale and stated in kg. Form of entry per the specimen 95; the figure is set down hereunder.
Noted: 81
